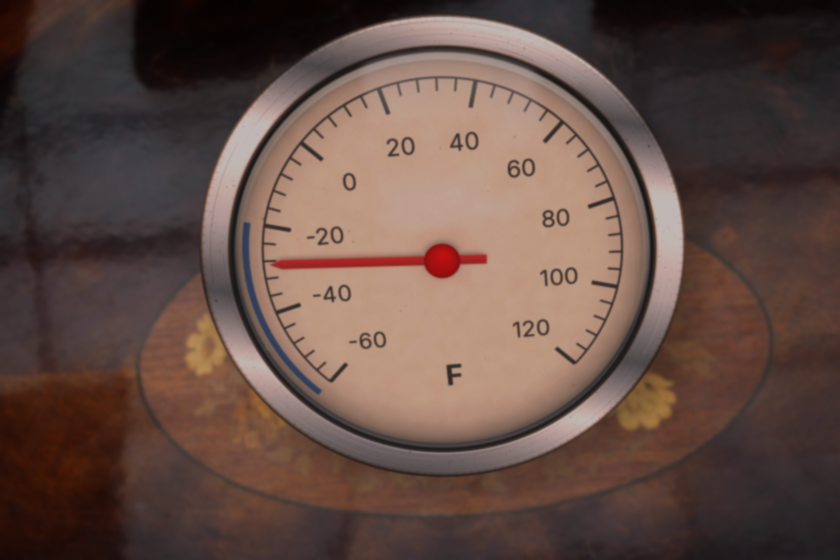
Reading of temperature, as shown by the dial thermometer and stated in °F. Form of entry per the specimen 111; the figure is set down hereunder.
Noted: -28
